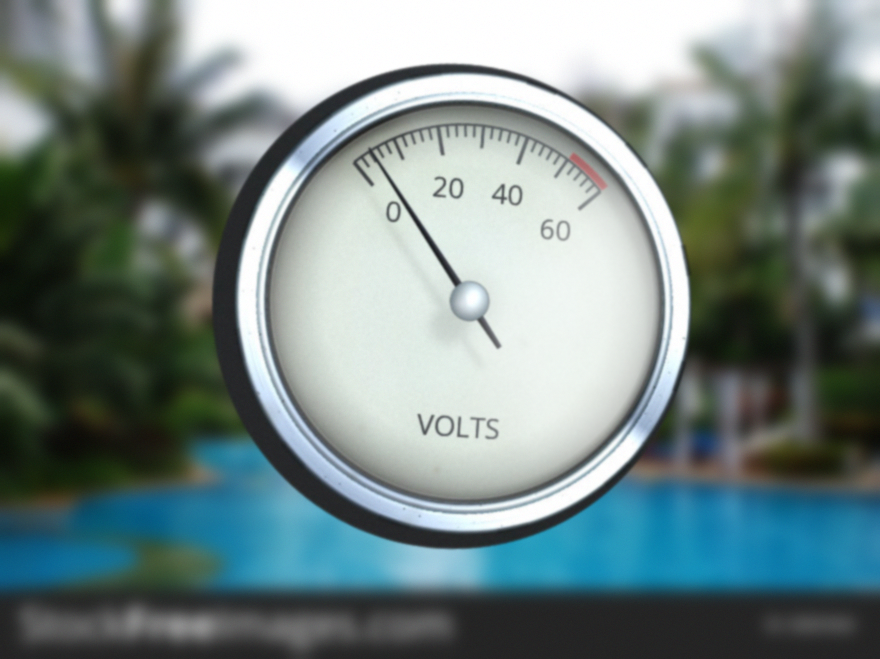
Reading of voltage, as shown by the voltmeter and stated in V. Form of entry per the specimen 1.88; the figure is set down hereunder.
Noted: 4
